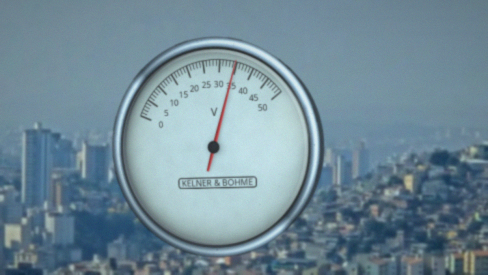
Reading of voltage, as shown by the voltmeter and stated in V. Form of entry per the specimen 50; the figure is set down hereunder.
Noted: 35
